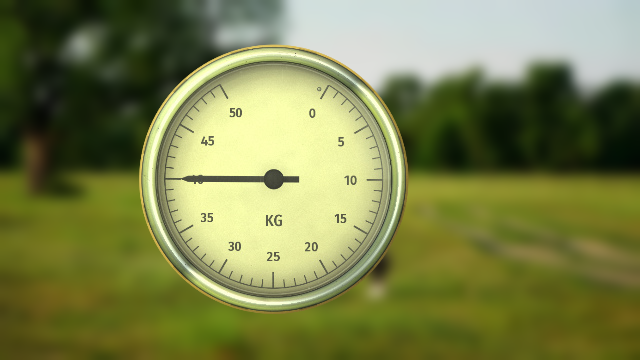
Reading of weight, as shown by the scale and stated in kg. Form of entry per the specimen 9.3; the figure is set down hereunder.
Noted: 40
